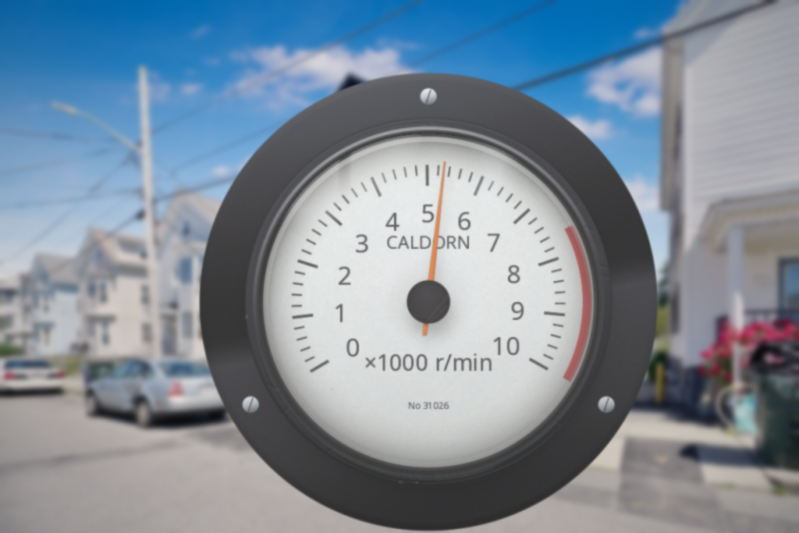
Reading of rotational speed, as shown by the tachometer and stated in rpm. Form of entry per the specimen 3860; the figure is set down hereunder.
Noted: 5300
